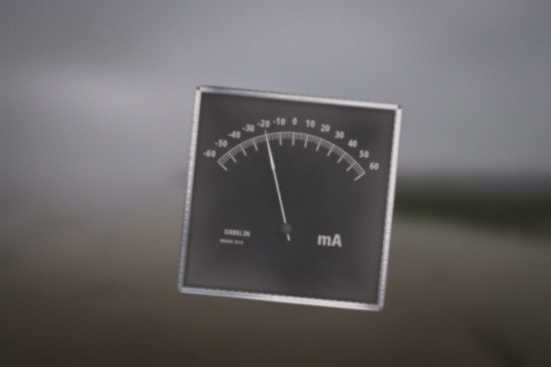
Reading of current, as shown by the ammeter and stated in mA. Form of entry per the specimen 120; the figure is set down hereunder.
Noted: -20
